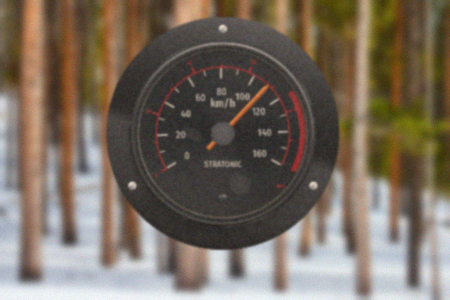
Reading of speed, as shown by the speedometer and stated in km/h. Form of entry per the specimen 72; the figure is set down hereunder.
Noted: 110
